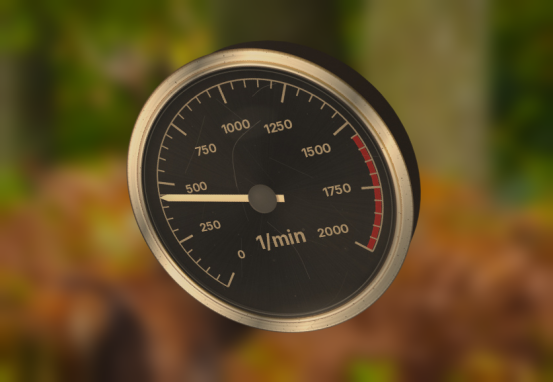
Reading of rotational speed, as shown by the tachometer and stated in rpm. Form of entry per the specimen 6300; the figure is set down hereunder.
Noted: 450
